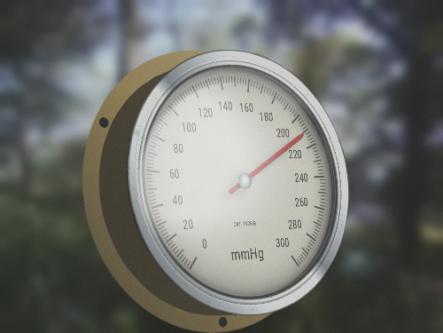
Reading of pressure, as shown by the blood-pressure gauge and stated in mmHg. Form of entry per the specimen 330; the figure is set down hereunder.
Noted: 210
